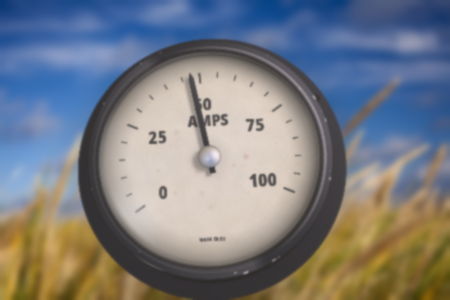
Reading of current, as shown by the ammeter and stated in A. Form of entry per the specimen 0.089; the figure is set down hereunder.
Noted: 47.5
